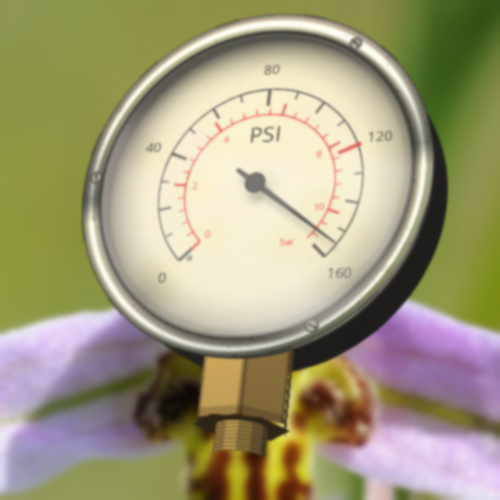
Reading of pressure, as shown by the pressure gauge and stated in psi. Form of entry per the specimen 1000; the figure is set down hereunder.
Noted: 155
